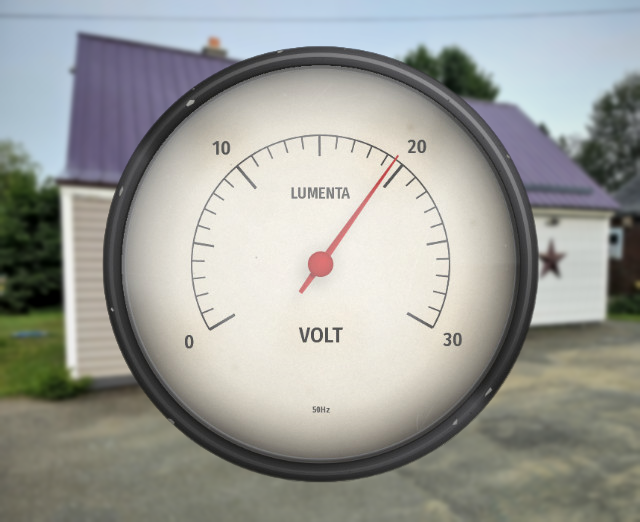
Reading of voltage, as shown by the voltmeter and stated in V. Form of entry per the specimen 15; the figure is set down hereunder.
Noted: 19.5
